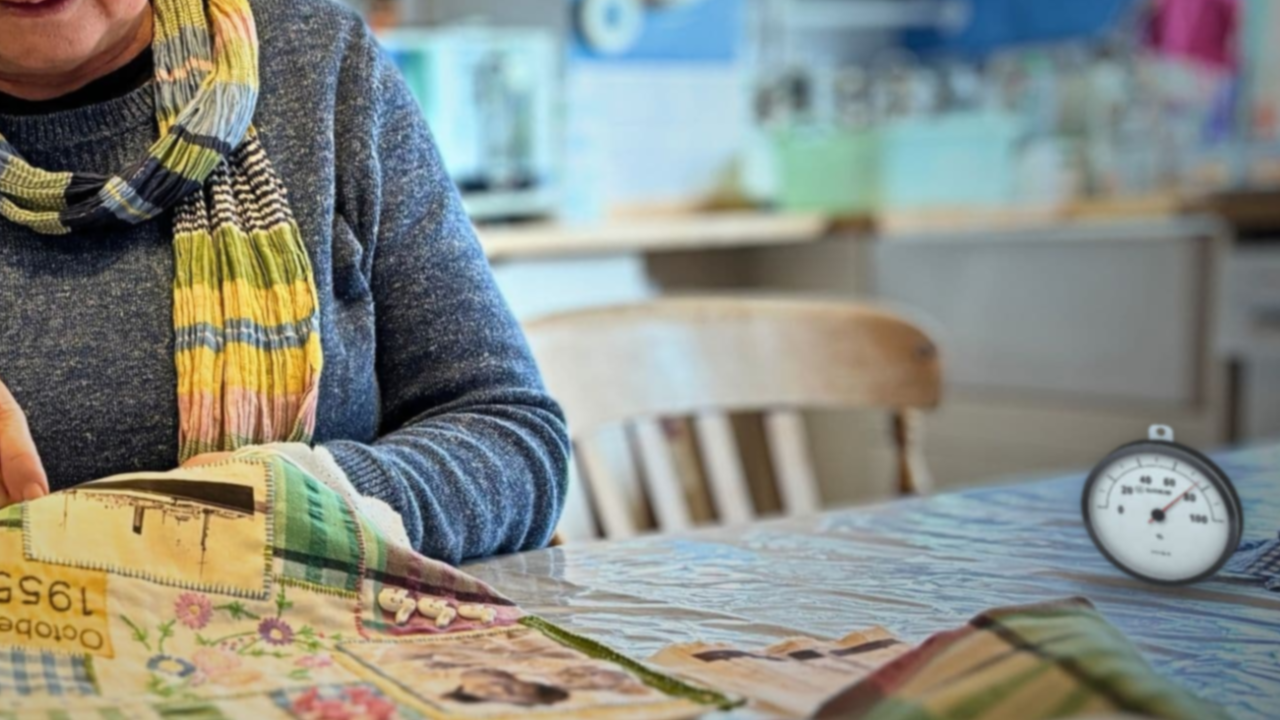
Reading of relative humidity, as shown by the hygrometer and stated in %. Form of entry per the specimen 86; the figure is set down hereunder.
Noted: 75
